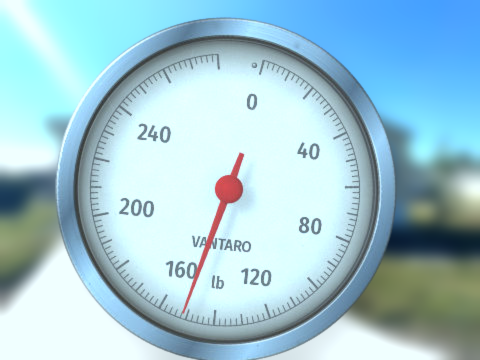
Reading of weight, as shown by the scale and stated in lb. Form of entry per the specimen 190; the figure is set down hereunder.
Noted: 152
